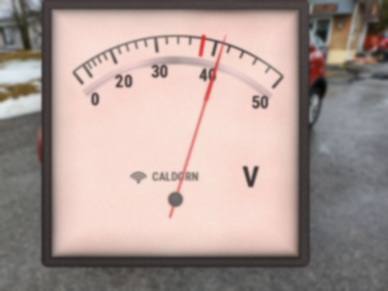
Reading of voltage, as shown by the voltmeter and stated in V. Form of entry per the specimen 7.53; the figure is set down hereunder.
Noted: 41
